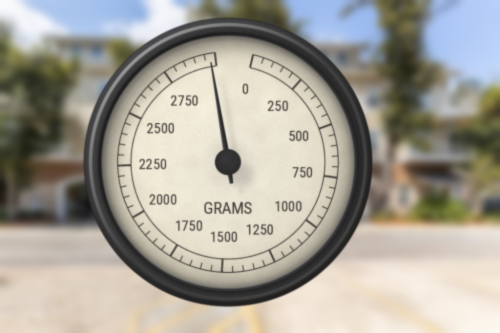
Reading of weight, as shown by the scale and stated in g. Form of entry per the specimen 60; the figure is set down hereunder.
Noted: 2975
